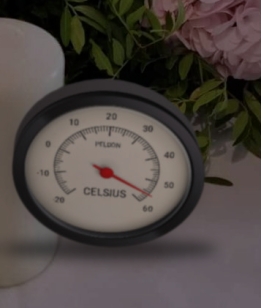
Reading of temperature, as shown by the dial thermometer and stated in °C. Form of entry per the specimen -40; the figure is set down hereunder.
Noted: 55
